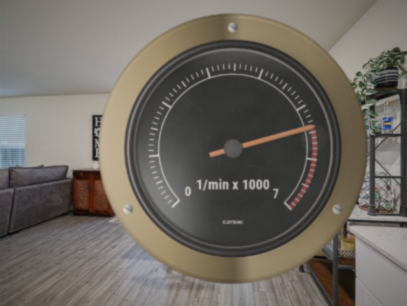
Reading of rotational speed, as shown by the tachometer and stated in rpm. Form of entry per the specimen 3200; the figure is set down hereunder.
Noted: 5400
